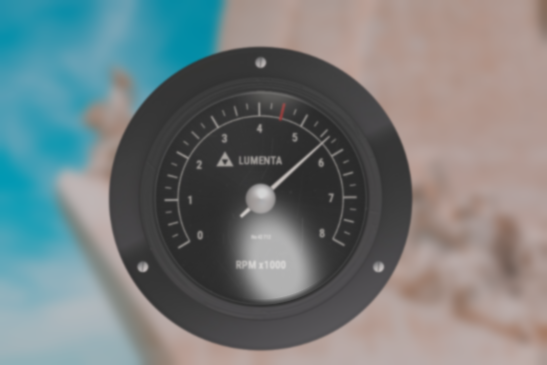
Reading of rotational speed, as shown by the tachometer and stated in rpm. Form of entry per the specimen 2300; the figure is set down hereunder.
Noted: 5625
